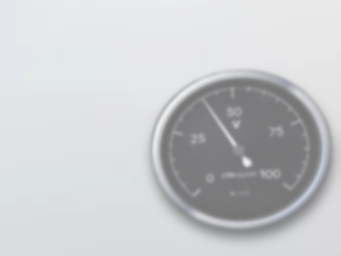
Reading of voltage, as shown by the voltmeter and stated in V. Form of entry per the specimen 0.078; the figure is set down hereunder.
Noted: 40
